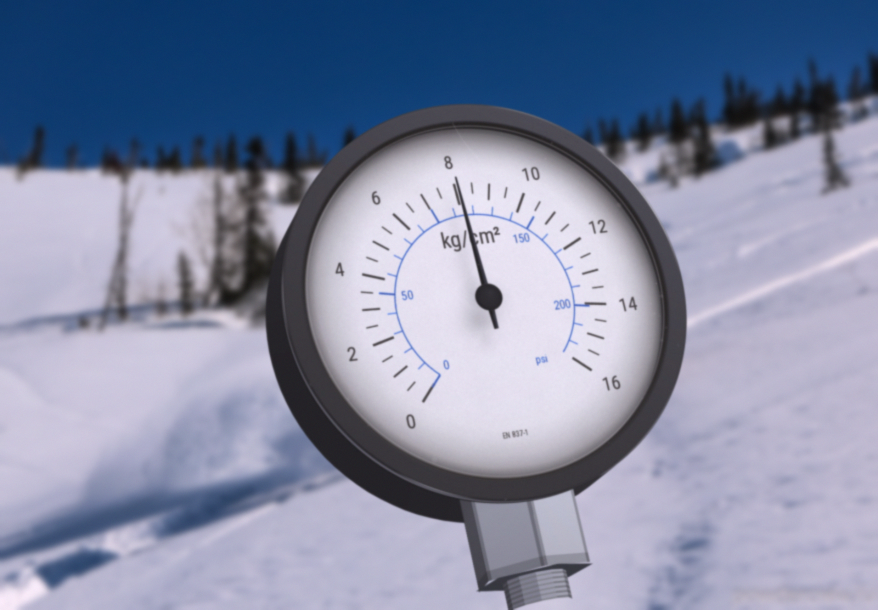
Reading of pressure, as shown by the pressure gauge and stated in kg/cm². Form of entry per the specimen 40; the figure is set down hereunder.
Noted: 8
